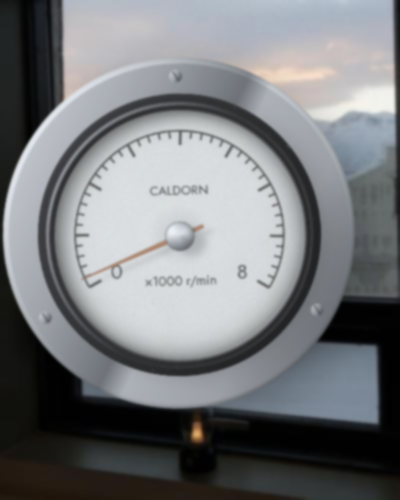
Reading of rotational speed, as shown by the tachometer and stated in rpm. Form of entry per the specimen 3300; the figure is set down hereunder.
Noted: 200
